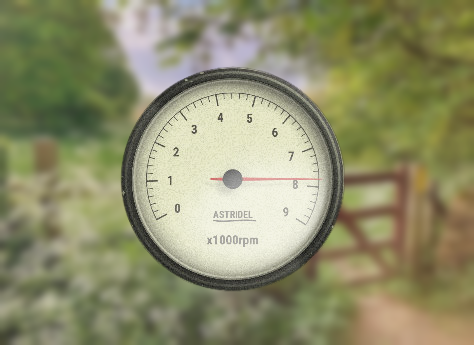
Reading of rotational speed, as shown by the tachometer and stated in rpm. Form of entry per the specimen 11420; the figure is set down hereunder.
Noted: 7800
